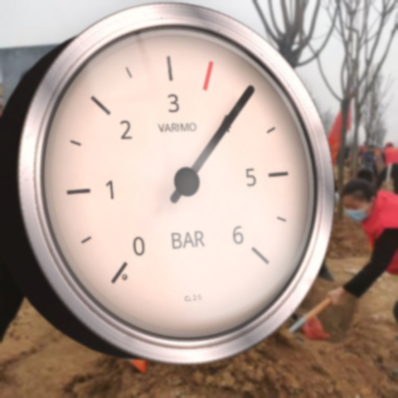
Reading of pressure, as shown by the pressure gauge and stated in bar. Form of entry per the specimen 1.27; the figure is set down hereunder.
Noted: 4
